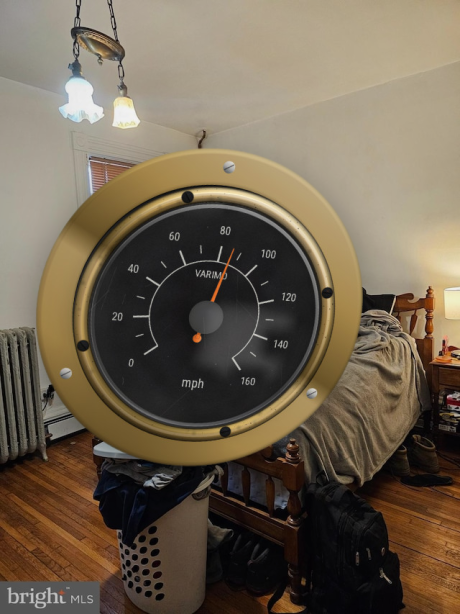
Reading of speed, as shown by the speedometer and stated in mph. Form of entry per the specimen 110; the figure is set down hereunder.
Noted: 85
